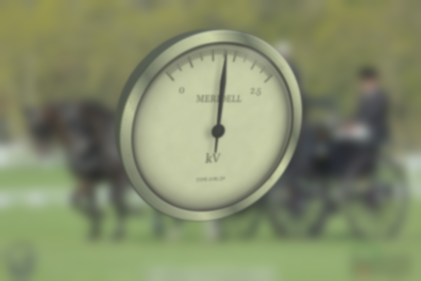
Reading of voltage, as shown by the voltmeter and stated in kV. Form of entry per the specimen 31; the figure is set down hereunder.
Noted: 1.25
